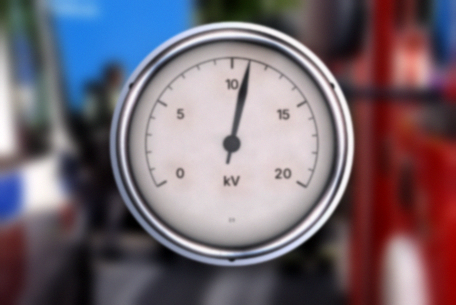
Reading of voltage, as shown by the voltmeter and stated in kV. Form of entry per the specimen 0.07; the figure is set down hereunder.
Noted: 11
